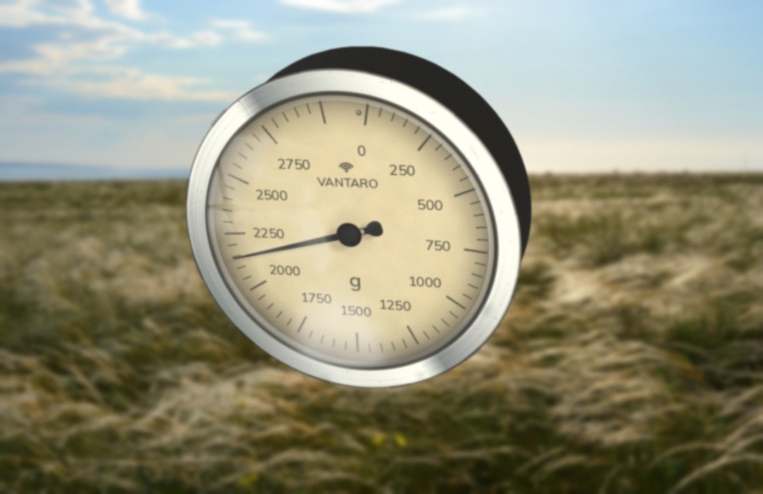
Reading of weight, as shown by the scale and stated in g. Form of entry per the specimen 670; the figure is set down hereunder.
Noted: 2150
